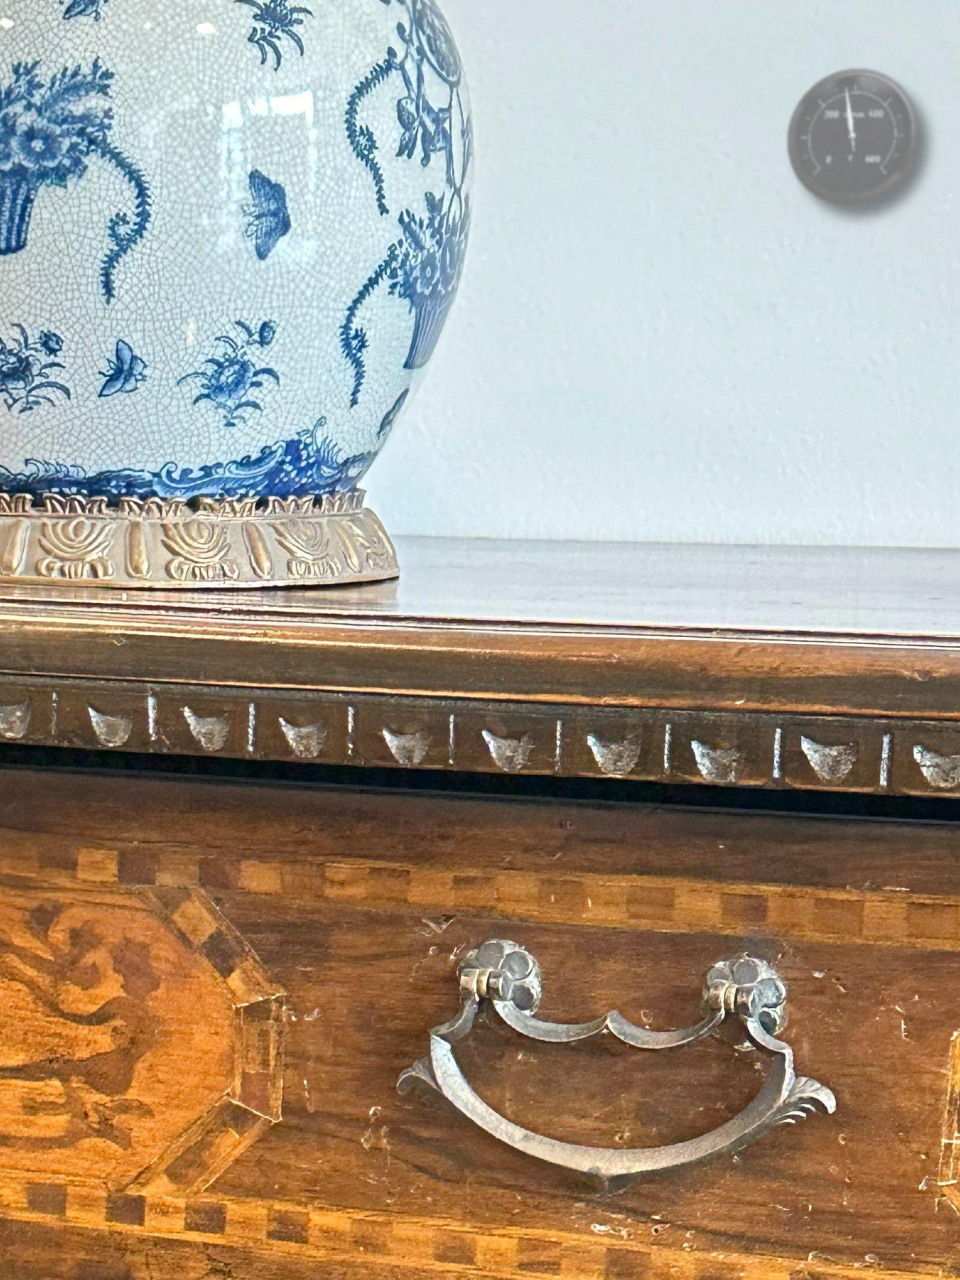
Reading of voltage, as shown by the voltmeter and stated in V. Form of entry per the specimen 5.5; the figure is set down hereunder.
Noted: 275
